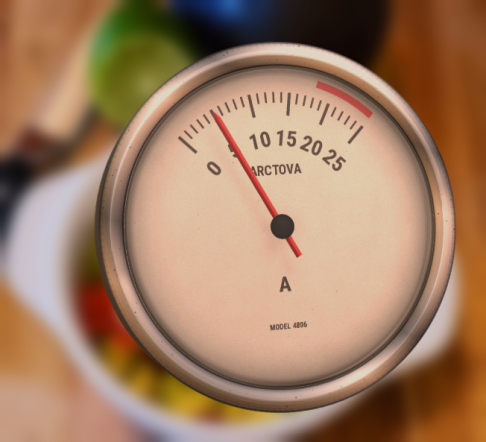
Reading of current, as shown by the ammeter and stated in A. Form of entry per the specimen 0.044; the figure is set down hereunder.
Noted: 5
